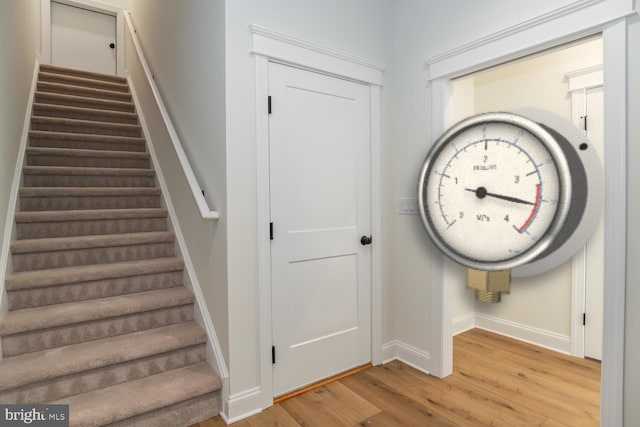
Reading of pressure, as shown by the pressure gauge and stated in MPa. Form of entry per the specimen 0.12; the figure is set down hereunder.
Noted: 3.5
